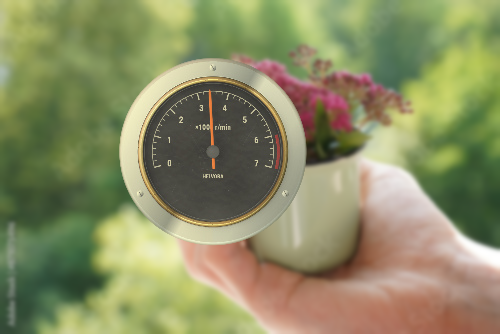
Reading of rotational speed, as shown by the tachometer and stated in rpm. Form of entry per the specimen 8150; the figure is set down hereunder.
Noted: 3400
